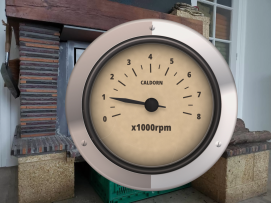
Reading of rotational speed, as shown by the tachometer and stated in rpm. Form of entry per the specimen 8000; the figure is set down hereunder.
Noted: 1000
